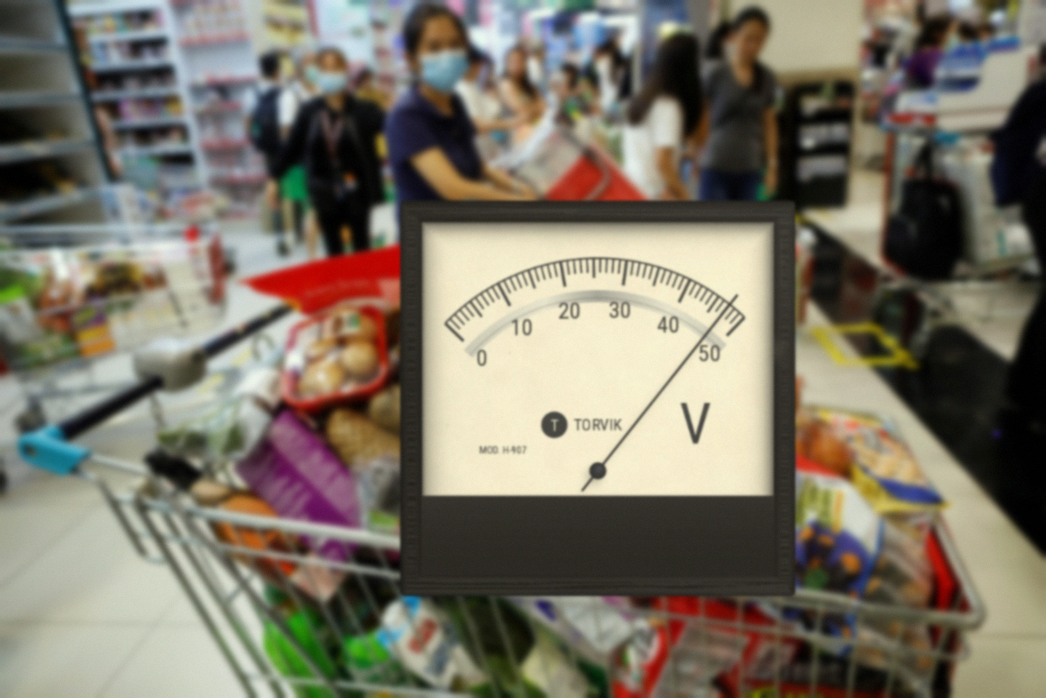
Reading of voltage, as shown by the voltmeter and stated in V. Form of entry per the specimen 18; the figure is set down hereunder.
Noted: 47
